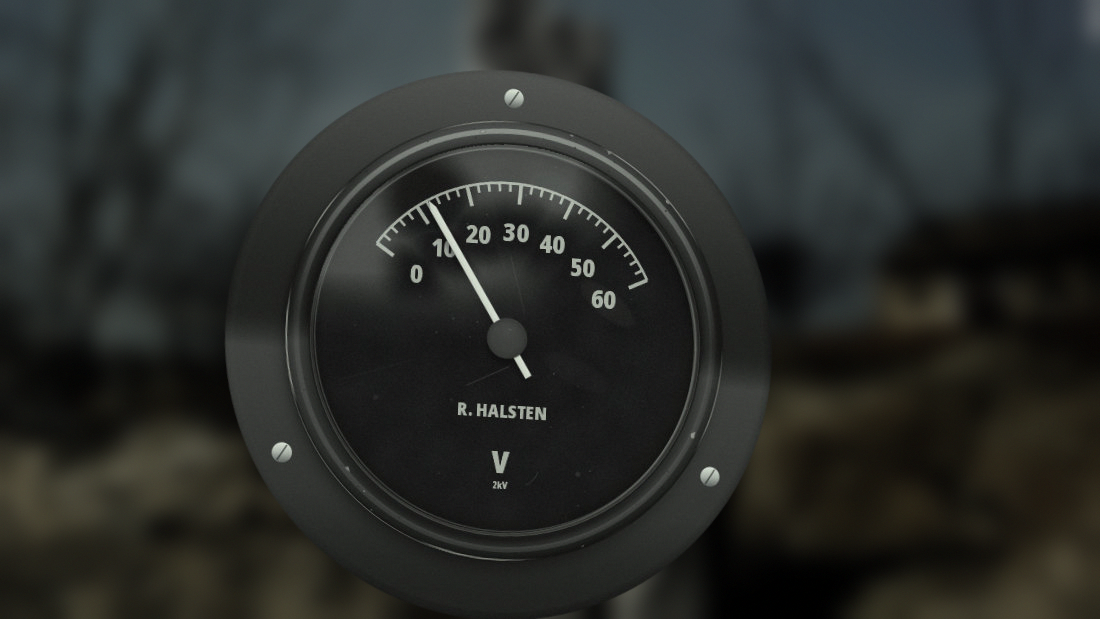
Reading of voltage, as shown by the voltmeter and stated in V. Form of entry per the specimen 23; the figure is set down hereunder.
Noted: 12
